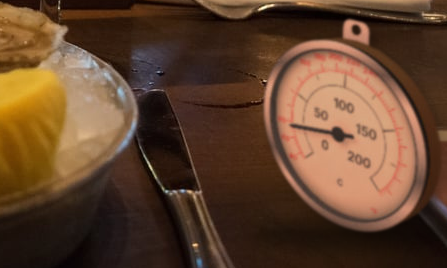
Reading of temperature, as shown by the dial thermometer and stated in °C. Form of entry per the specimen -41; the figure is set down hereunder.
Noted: 25
